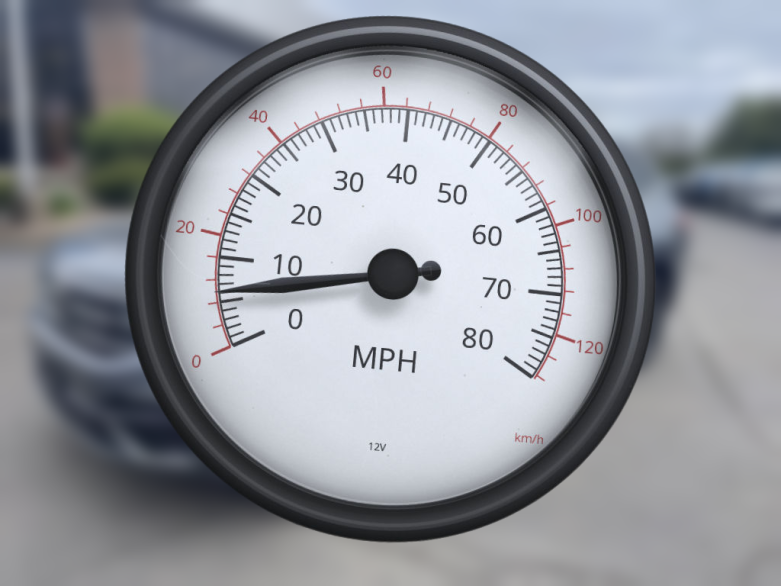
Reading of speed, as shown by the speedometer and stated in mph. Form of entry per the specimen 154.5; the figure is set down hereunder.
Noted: 6
